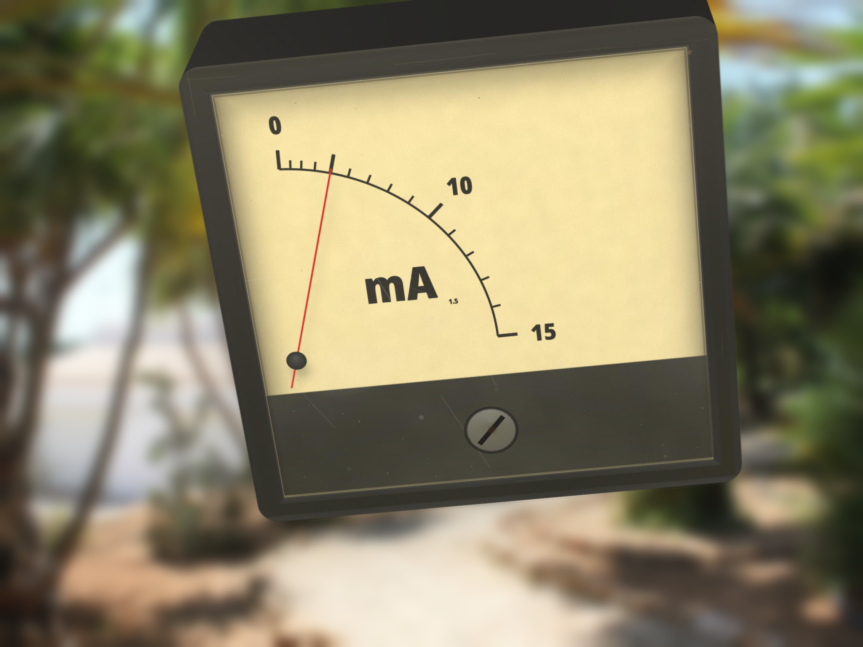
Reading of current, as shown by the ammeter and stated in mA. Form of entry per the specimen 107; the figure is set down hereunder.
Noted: 5
